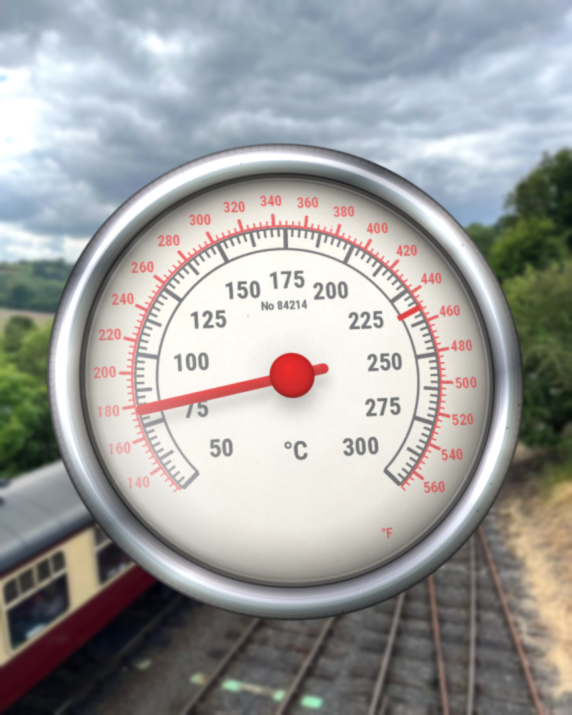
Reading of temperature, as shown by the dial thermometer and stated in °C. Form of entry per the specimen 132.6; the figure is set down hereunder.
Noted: 80
